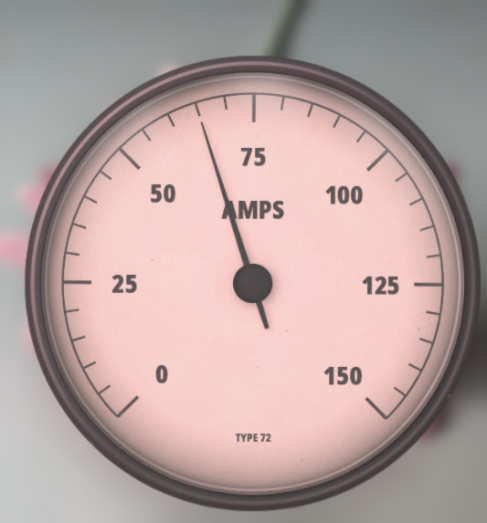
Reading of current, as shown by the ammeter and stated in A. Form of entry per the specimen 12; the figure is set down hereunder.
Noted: 65
